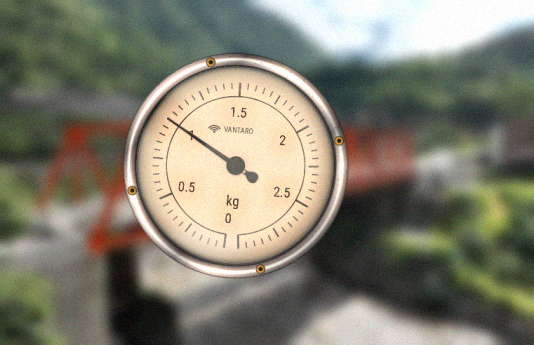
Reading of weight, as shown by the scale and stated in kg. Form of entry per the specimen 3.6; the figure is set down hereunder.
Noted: 1
